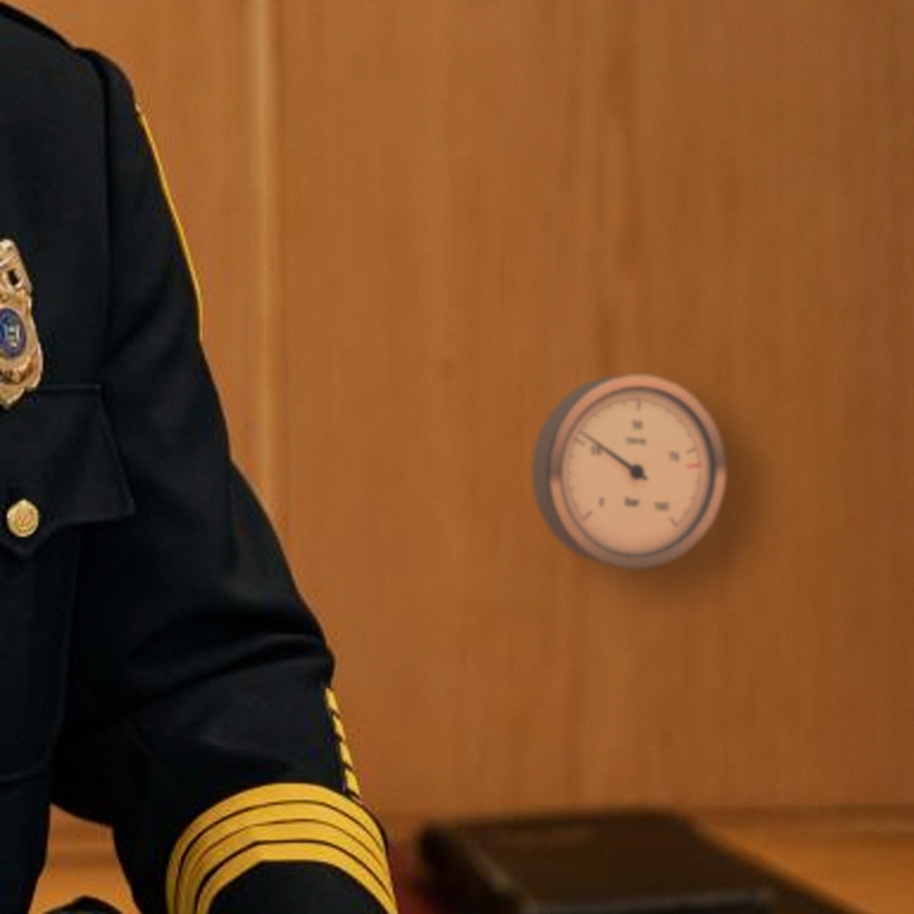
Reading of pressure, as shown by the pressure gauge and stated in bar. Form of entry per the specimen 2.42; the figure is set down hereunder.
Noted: 27.5
